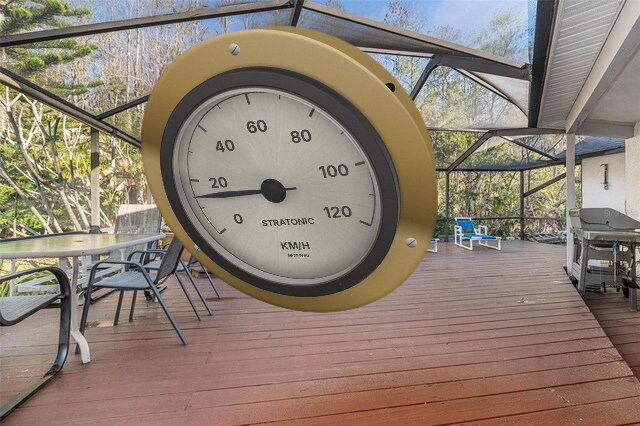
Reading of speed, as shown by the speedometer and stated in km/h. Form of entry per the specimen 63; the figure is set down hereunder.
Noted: 15
